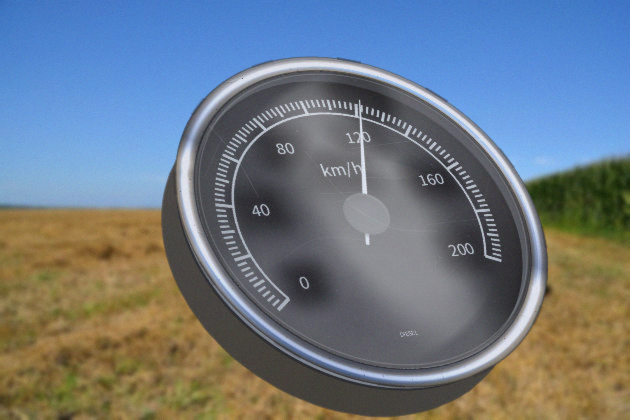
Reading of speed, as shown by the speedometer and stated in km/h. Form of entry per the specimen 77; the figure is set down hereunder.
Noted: 120
